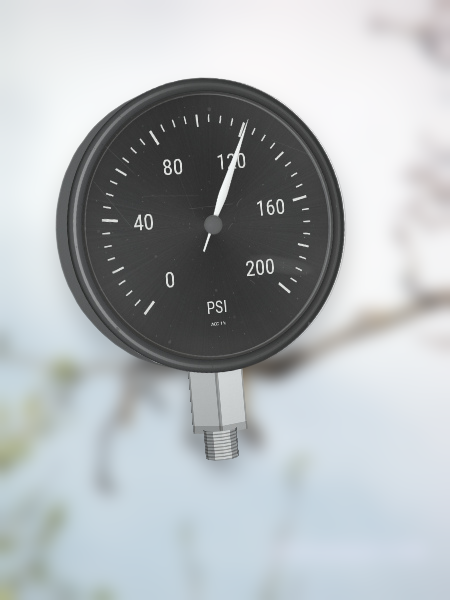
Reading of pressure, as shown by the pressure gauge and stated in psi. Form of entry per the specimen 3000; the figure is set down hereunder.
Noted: 120
